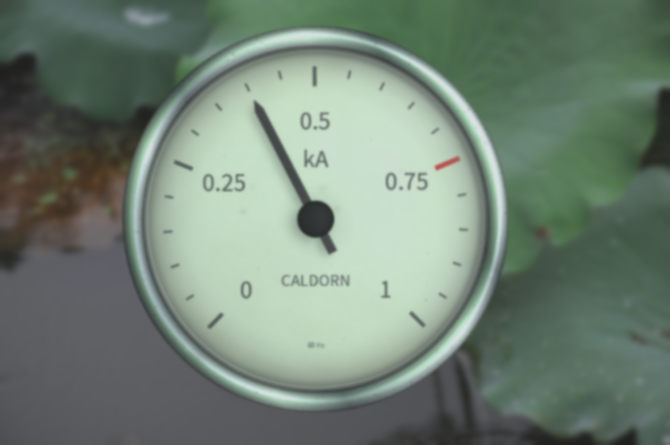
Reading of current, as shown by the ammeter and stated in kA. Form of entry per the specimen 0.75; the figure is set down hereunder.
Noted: 0.4
